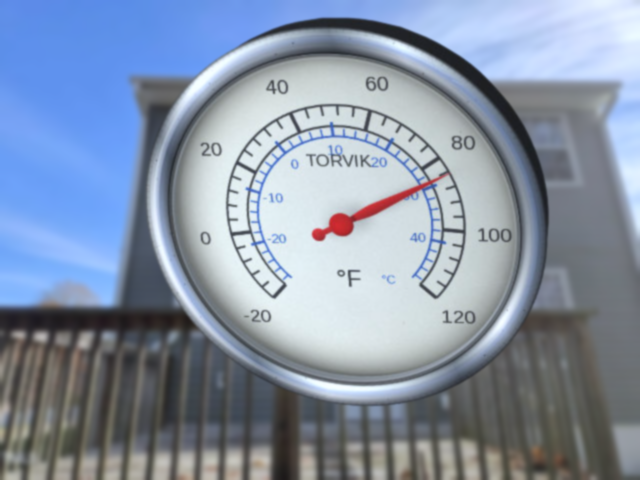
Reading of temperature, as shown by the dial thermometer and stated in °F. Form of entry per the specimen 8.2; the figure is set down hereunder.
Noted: 84
